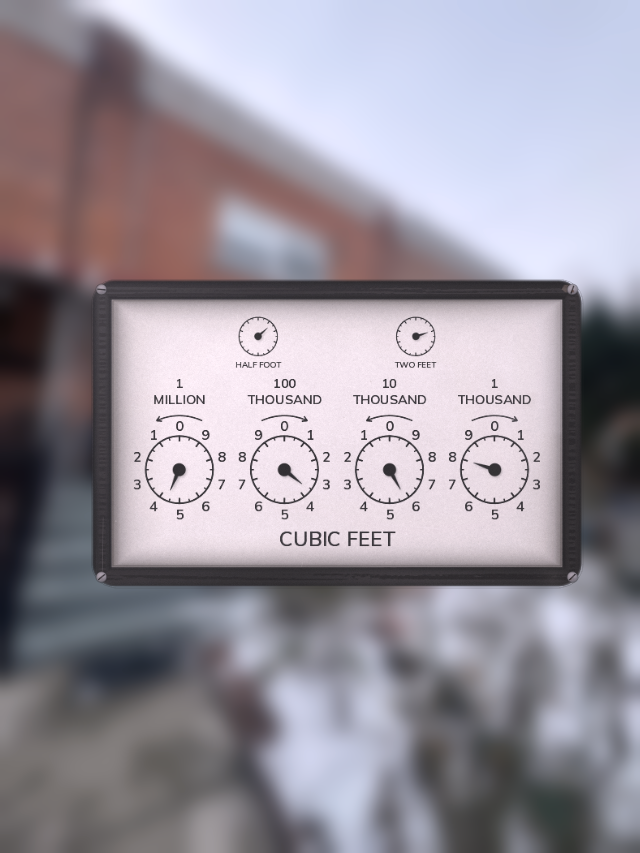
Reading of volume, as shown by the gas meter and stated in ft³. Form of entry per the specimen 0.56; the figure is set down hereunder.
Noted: 435800
